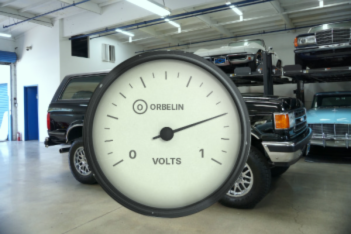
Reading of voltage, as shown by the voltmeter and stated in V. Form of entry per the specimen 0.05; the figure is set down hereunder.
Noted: 0.8
